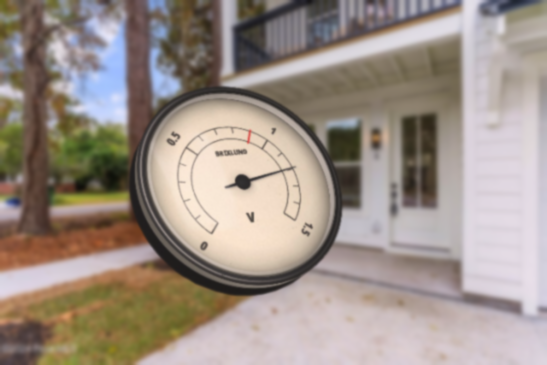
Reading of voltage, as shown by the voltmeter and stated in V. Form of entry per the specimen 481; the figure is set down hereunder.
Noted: 1.2
